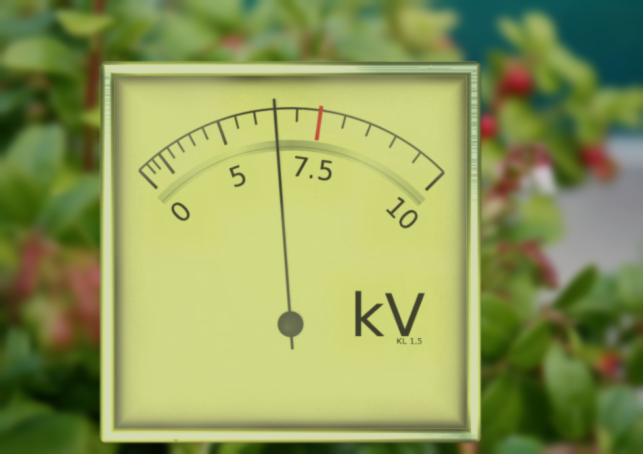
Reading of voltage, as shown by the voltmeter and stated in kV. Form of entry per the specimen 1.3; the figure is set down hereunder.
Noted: 6.5
